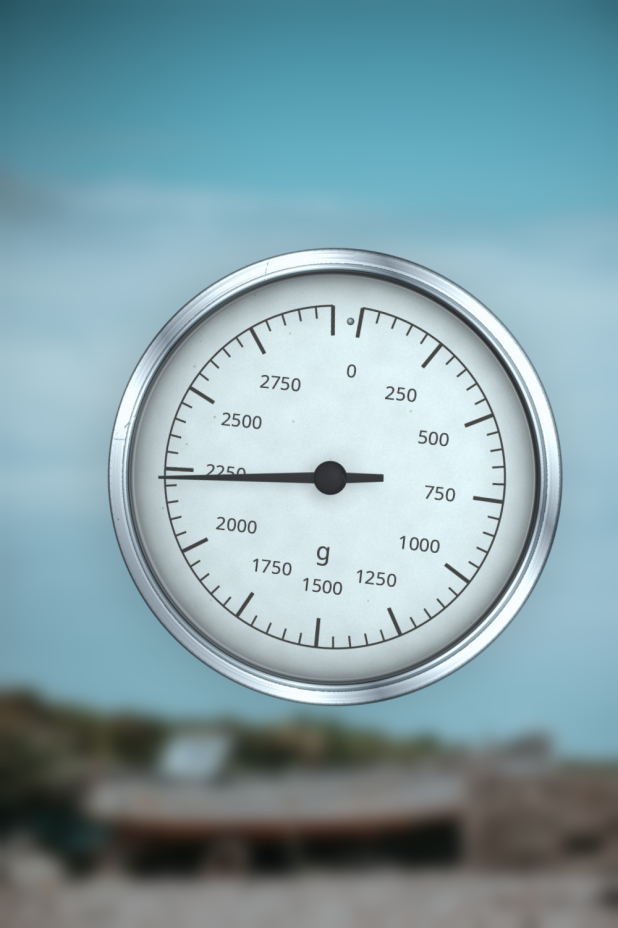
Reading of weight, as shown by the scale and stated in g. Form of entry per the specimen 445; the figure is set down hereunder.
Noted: 2225
